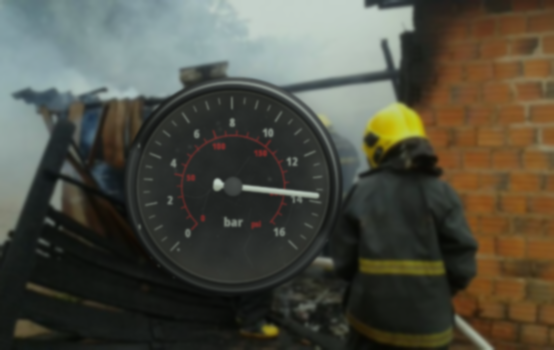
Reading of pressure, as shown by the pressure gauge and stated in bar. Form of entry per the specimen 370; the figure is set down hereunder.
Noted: 13.75
